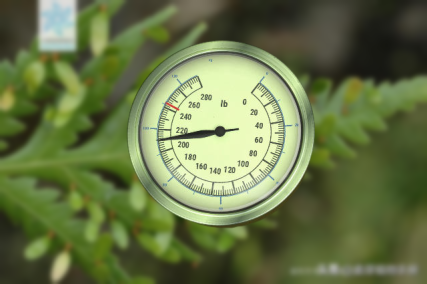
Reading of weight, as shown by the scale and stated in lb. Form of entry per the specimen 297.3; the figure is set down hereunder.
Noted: 210
